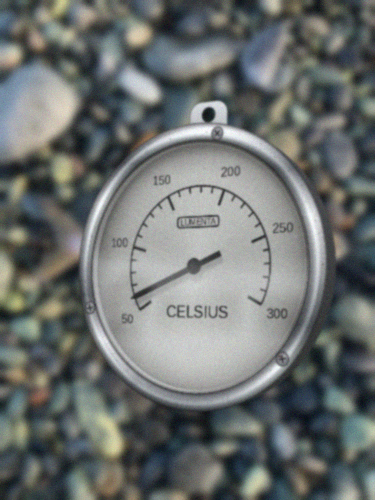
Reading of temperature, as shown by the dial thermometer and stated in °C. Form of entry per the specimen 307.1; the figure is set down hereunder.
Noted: 60
